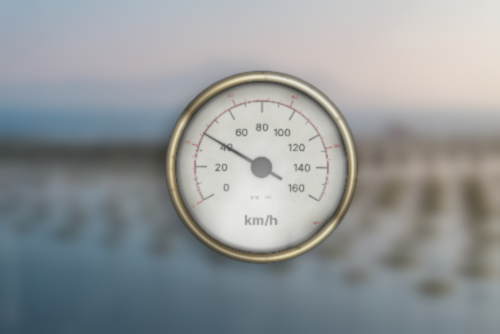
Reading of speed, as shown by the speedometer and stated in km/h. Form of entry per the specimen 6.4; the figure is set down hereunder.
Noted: 40
